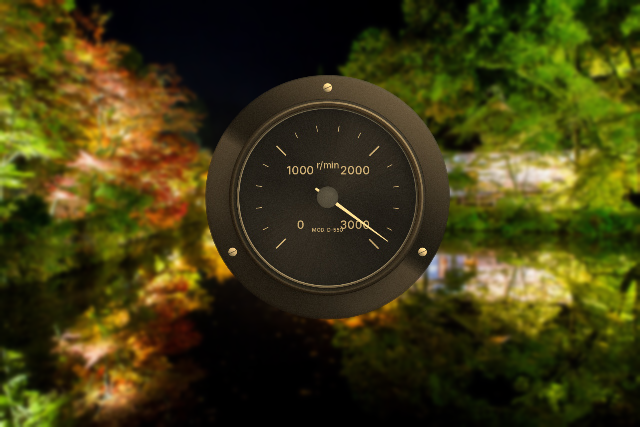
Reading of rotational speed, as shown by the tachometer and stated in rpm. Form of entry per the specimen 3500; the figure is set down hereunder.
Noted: 2900
